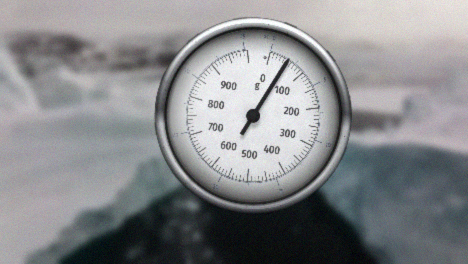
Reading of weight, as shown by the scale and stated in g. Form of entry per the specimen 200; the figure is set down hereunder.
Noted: 50
